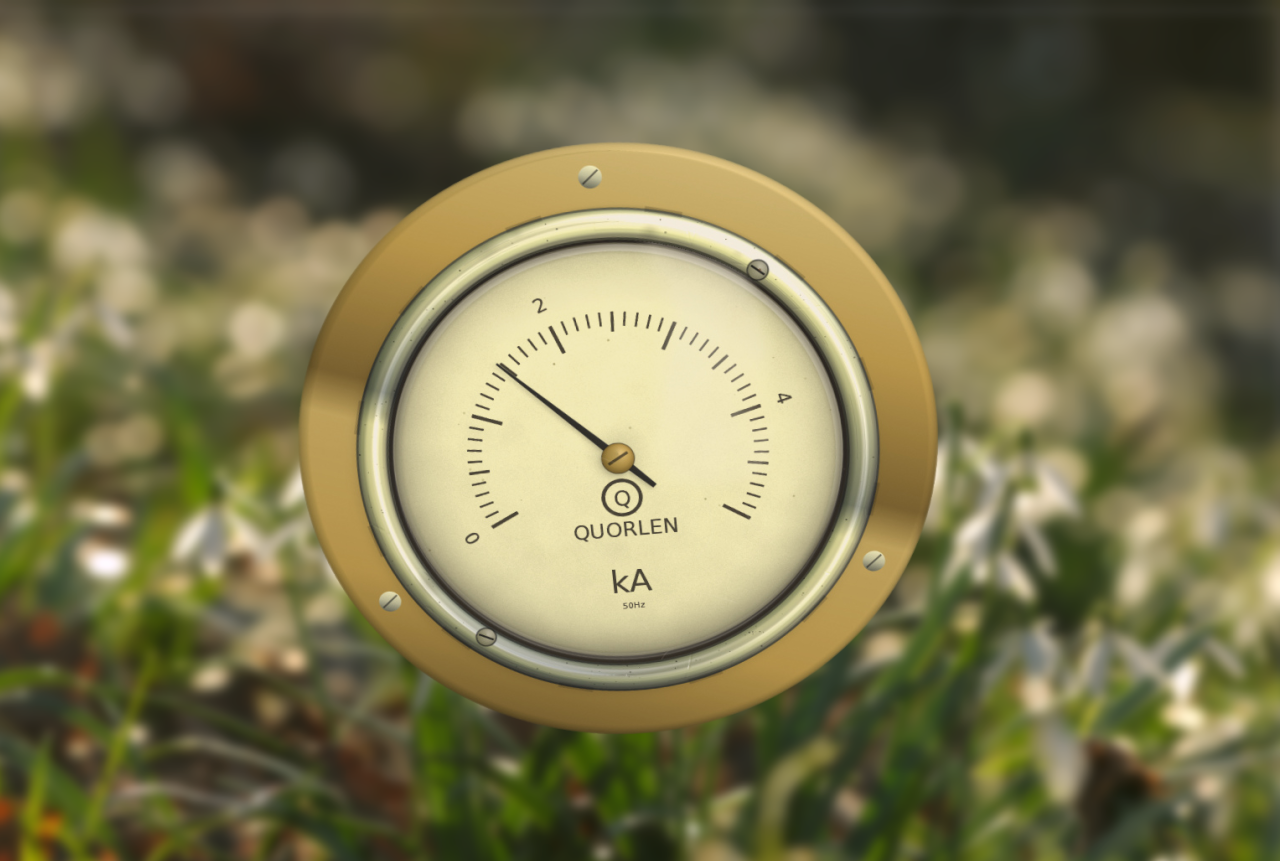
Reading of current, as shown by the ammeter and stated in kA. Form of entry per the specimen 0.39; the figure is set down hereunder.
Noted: 1.5
